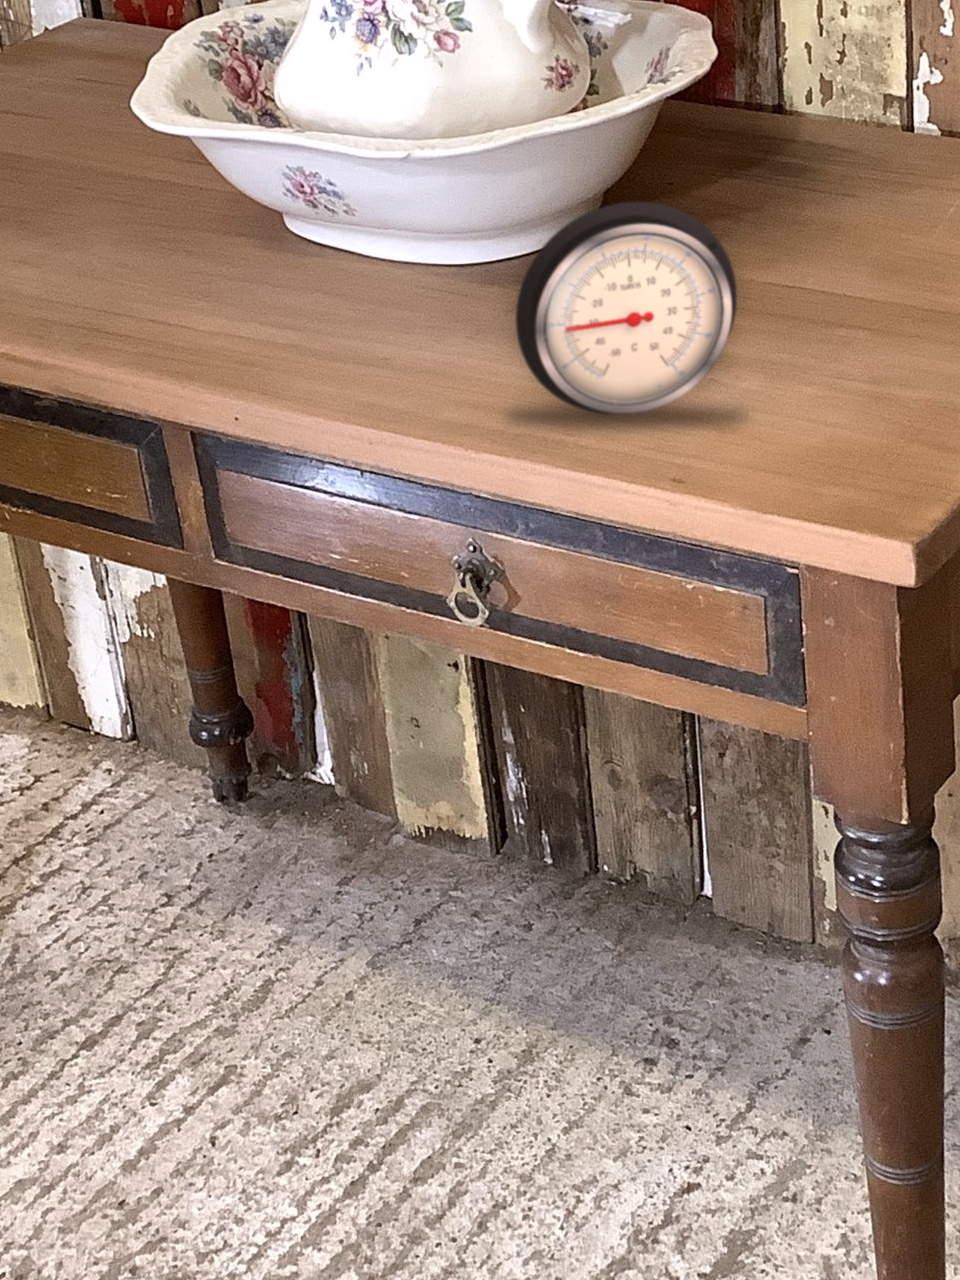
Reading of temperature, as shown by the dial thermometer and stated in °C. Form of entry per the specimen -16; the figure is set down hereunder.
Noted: -30
